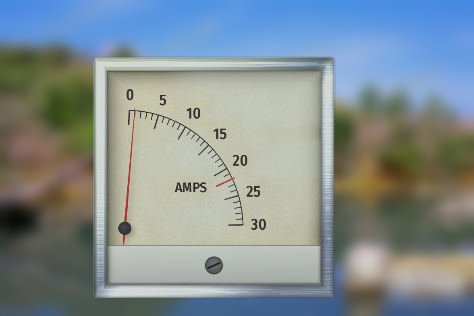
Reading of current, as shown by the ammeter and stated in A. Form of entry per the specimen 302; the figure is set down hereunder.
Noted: 1
